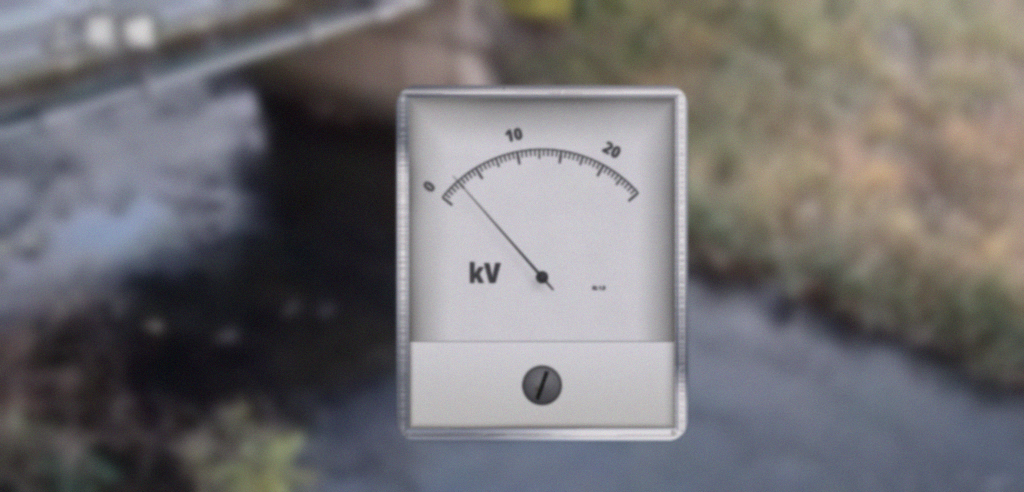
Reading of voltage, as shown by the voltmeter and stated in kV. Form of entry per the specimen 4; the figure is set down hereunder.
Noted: 2.5
